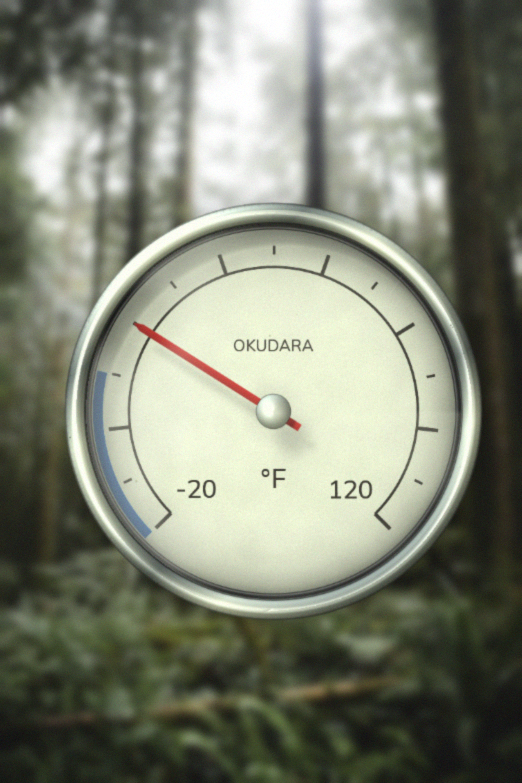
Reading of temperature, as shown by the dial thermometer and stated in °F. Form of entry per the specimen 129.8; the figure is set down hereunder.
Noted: 20
